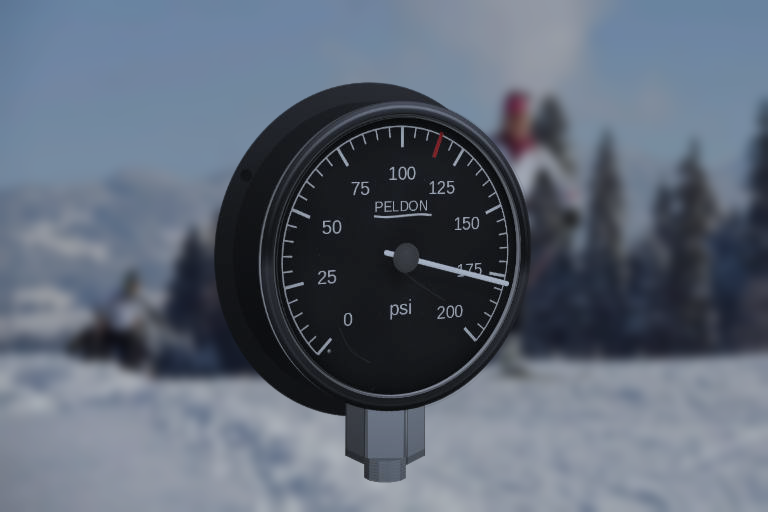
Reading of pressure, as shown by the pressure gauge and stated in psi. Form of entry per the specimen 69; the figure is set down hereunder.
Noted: 177.5
